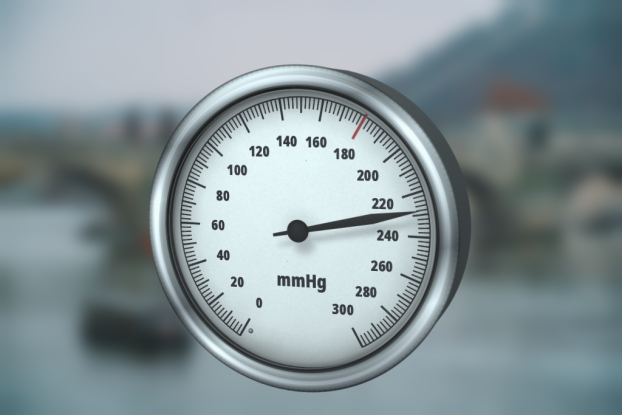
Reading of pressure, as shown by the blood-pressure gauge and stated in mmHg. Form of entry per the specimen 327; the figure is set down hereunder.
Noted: 228
